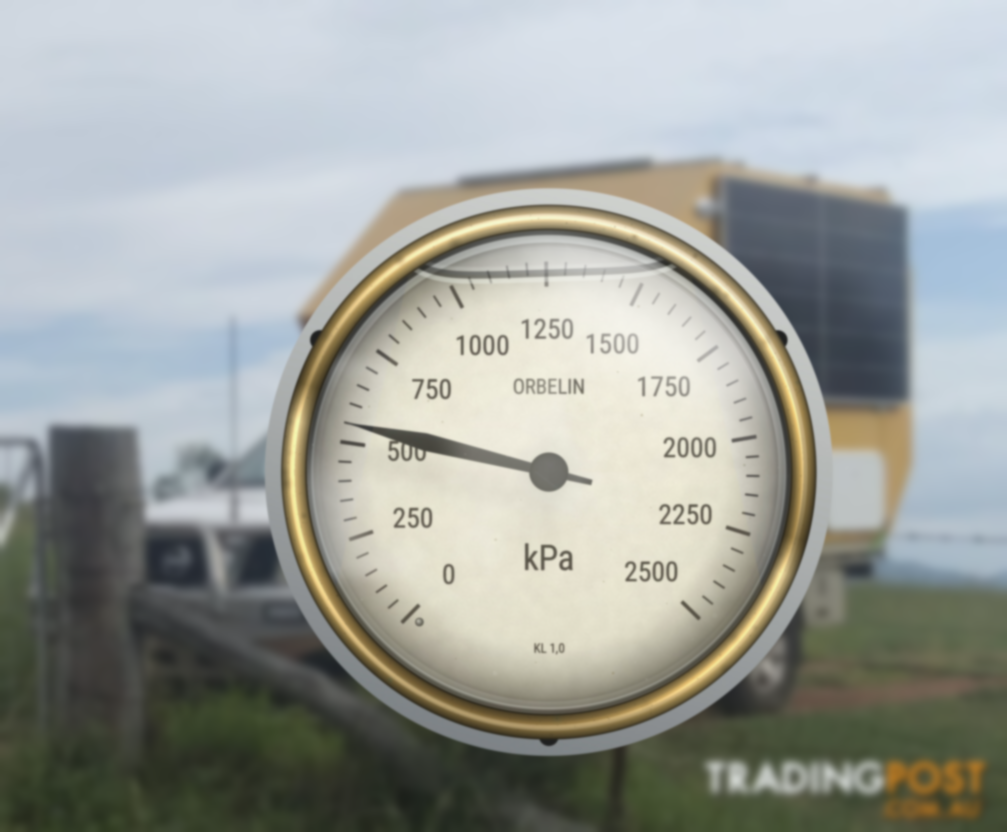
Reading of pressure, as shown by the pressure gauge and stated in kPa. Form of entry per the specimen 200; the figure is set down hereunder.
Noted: 550
